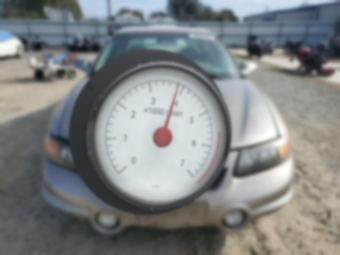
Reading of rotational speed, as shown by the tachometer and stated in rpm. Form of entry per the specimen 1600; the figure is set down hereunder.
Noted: 3800
